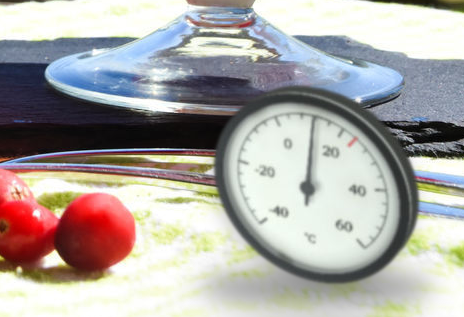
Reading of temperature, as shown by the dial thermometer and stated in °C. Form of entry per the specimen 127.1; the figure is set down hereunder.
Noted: 12
